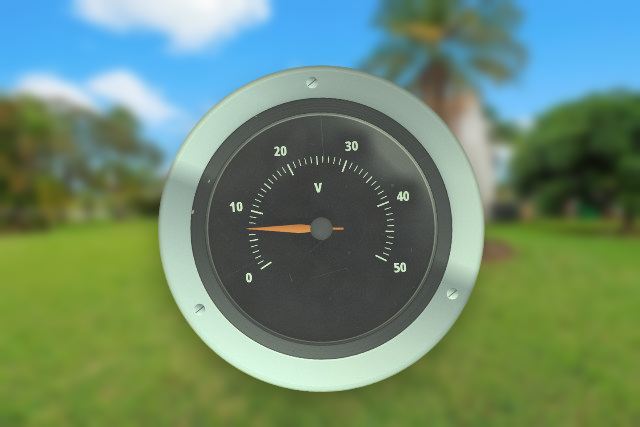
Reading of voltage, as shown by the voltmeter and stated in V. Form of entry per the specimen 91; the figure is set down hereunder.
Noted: 7
